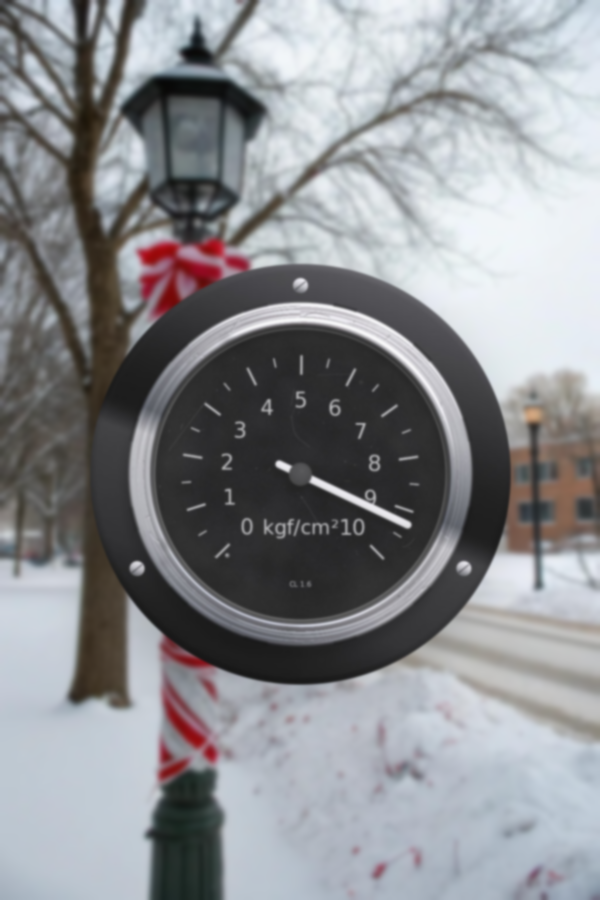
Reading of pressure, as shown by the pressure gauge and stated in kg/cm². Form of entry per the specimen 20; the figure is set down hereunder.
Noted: 9.25
